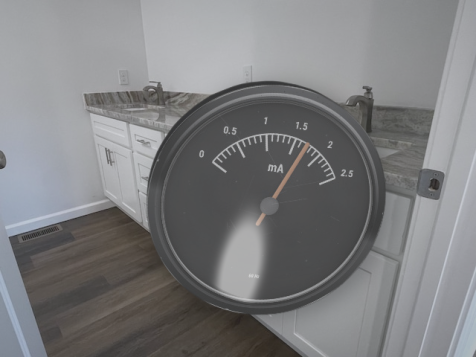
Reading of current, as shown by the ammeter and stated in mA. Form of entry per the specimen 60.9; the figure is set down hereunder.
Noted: 1.7
